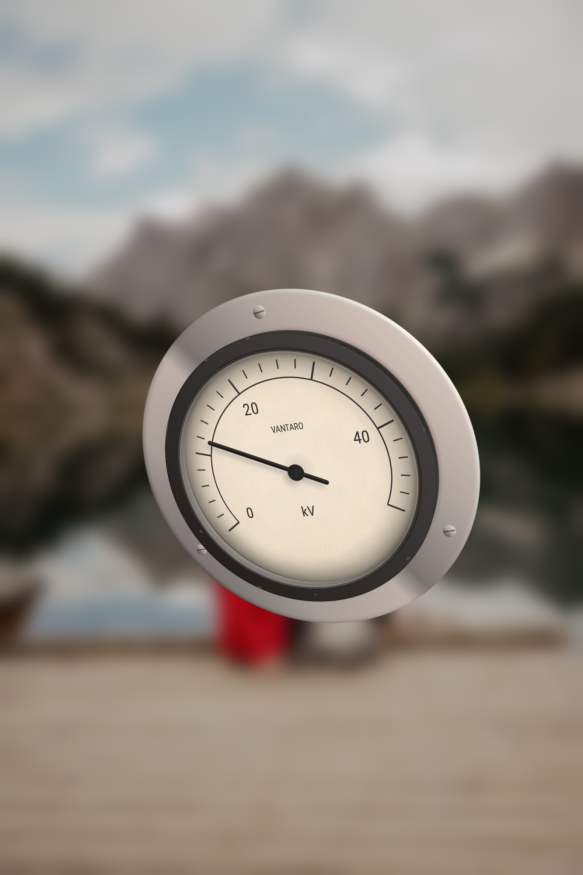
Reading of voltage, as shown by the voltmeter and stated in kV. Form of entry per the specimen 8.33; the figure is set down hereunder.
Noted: 12
